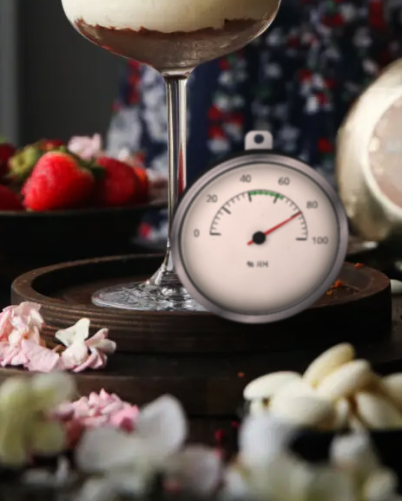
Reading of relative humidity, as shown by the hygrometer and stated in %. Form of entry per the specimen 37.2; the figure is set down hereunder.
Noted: 80
